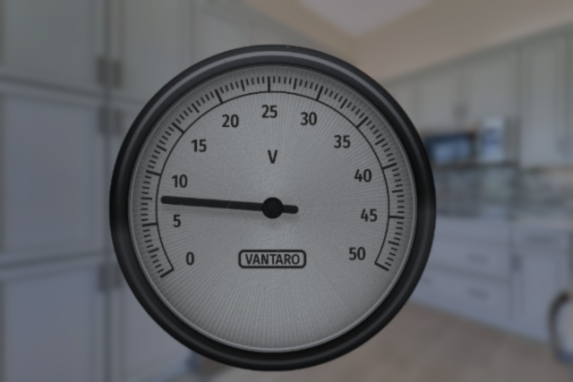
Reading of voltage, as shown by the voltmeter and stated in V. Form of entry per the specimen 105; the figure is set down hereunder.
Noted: 7.5
